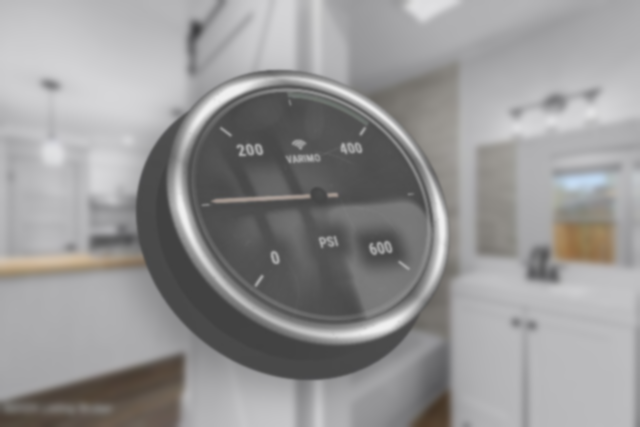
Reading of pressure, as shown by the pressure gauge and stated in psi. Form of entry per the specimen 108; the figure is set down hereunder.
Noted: 100
